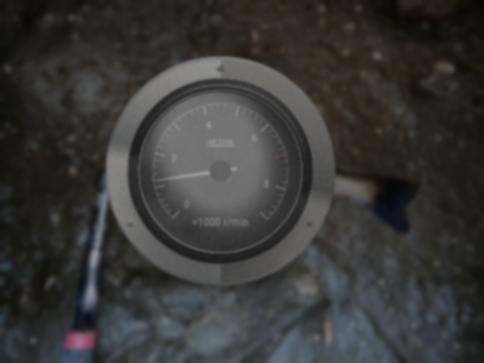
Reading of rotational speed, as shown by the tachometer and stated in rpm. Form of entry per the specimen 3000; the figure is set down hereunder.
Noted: 1200
